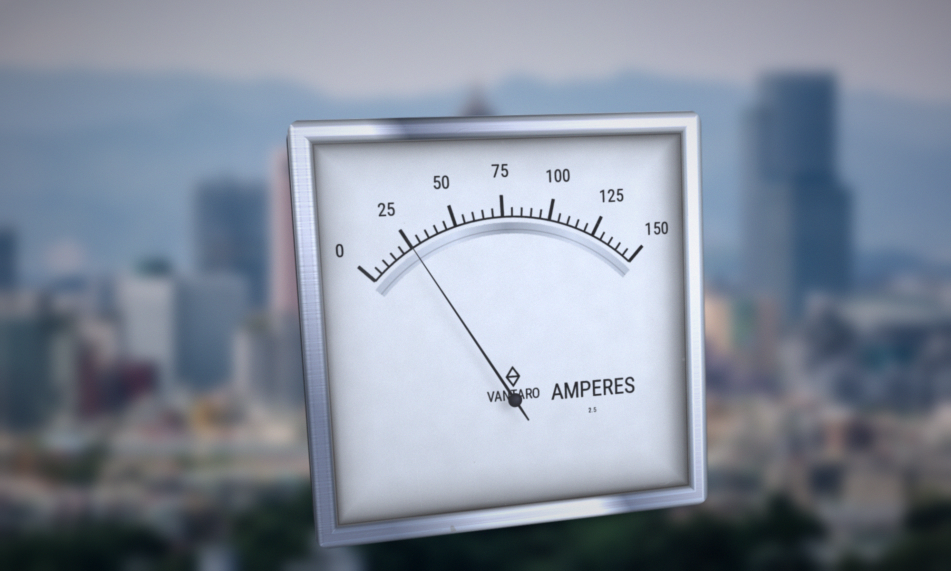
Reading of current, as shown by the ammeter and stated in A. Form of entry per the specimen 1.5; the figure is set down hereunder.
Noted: 25
